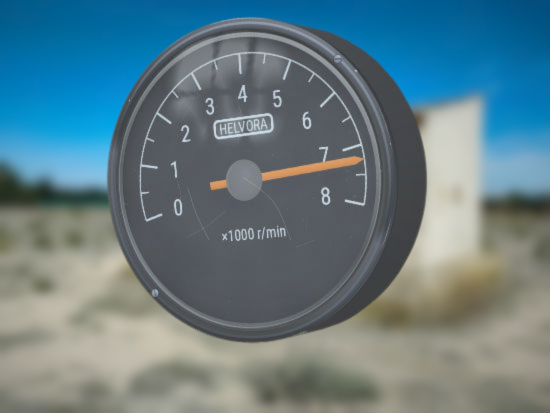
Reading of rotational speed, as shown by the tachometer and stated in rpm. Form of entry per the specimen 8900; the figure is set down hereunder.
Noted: 7250
